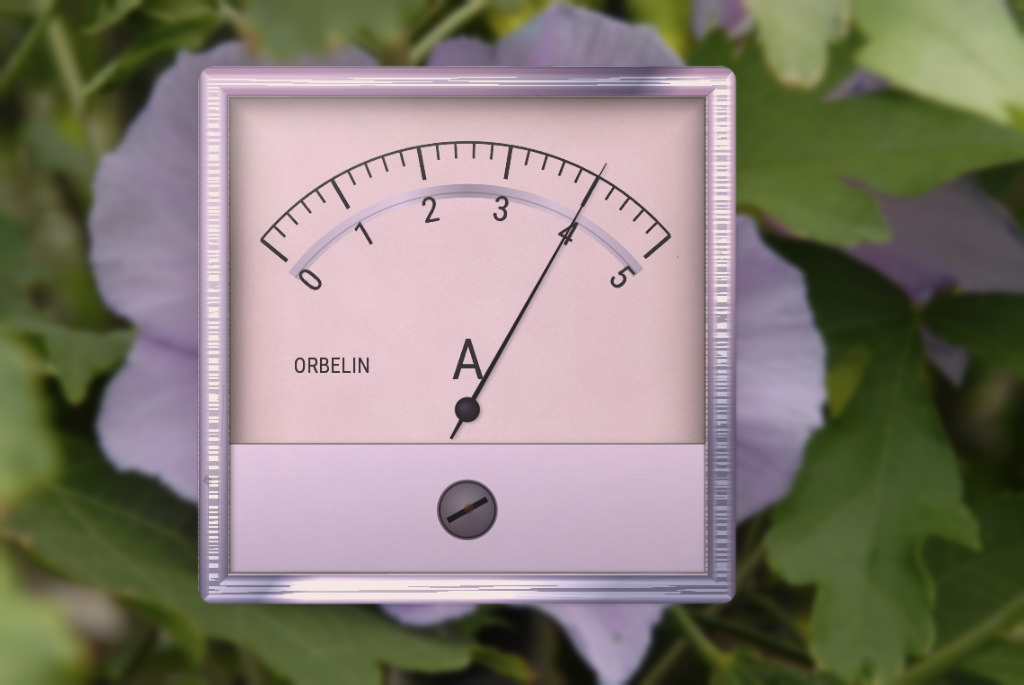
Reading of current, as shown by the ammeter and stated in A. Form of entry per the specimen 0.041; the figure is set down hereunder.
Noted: 4
